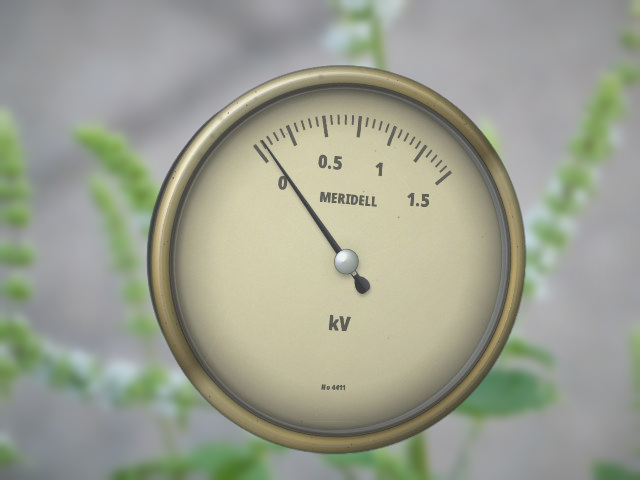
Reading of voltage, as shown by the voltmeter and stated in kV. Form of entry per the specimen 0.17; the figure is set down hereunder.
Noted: 0.05
